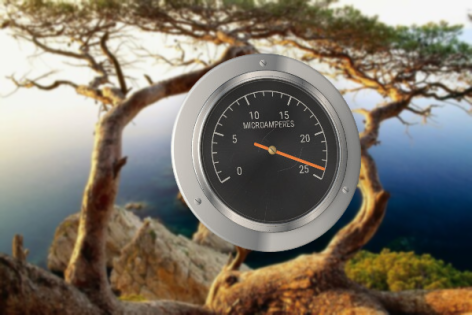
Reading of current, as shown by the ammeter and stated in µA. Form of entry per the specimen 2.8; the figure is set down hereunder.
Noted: 24
